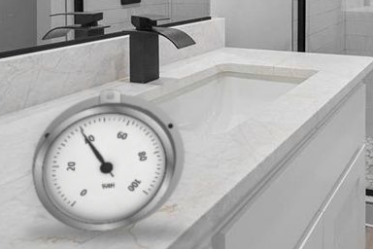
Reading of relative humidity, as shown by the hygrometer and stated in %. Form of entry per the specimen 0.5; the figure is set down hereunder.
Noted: 40
